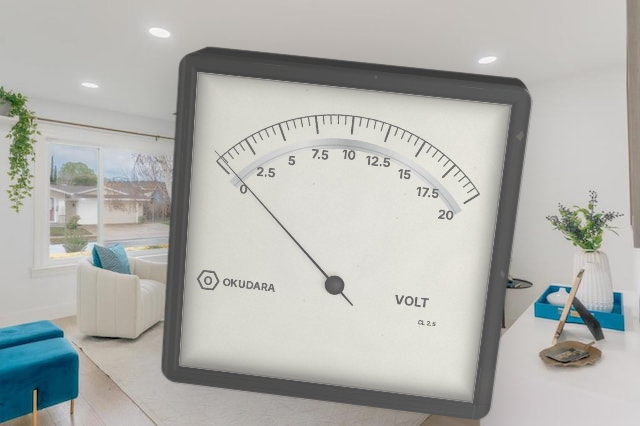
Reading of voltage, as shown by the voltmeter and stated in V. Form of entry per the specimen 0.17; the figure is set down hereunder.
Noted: 0.5
